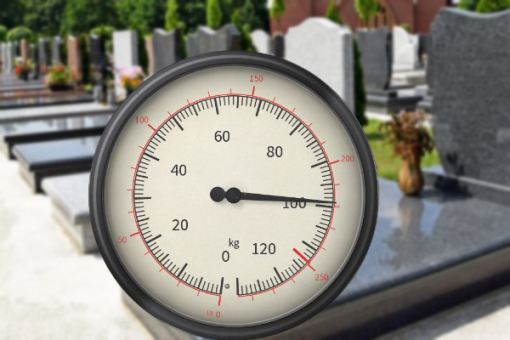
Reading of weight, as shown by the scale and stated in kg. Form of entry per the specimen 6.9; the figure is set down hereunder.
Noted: 99
